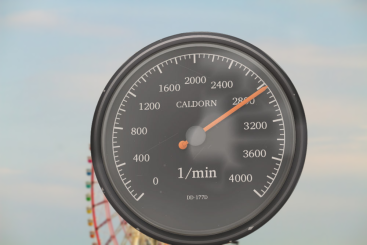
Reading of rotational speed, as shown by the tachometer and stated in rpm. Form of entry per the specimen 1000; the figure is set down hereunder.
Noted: 2850
